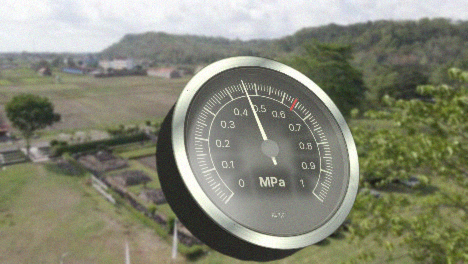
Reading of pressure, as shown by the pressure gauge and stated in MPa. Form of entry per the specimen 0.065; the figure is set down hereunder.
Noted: 0.45
